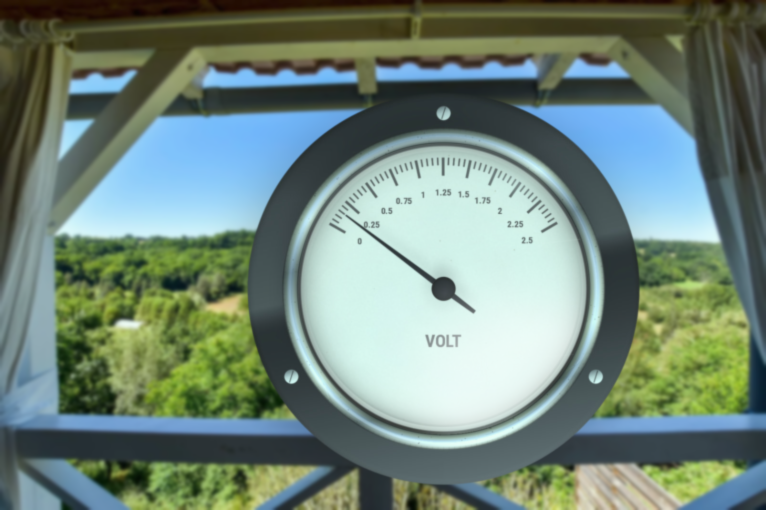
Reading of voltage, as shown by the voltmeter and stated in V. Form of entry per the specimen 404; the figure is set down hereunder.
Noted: 0.15
